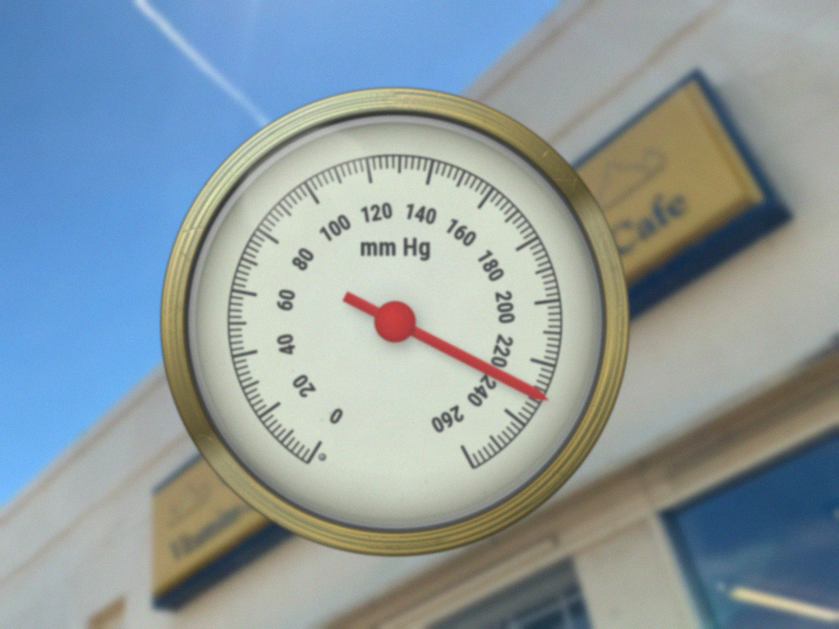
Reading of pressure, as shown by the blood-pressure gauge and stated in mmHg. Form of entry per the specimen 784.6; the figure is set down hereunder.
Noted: 230
